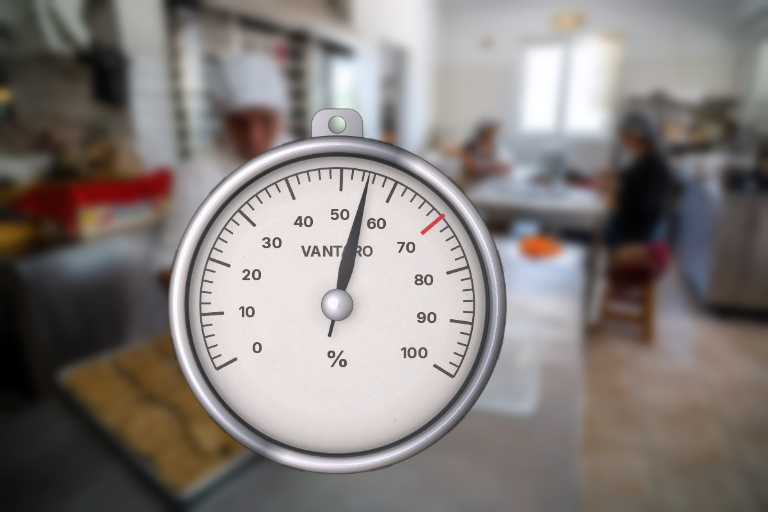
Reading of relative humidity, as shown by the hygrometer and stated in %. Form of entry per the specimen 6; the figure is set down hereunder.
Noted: 55
